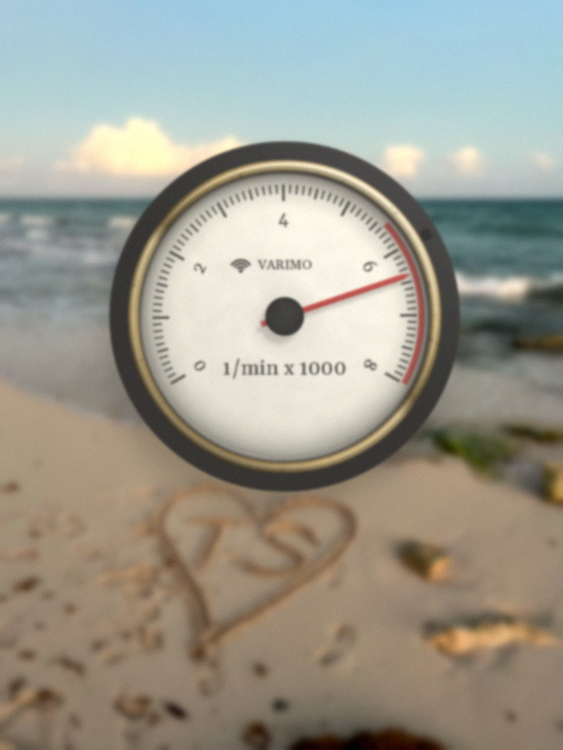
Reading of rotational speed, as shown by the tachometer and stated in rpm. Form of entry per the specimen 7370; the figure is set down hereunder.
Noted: 6400
